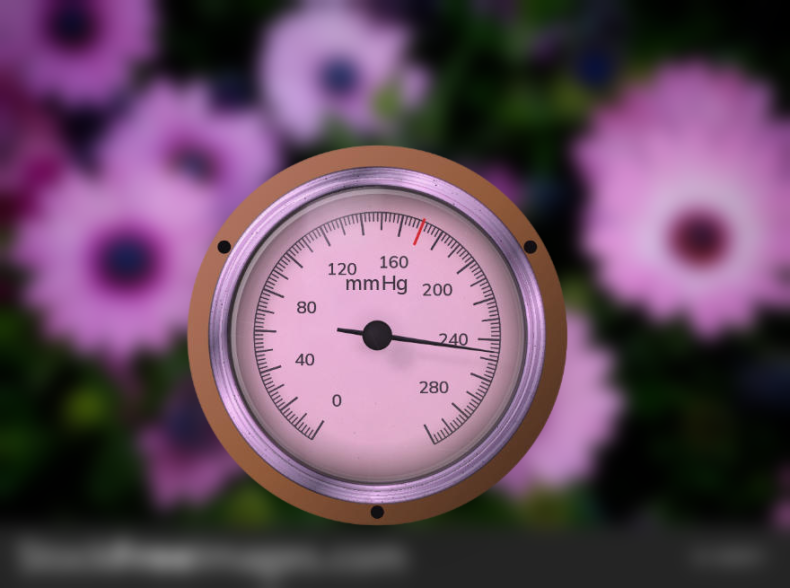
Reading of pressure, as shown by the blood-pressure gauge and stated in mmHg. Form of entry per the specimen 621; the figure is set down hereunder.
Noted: 246
